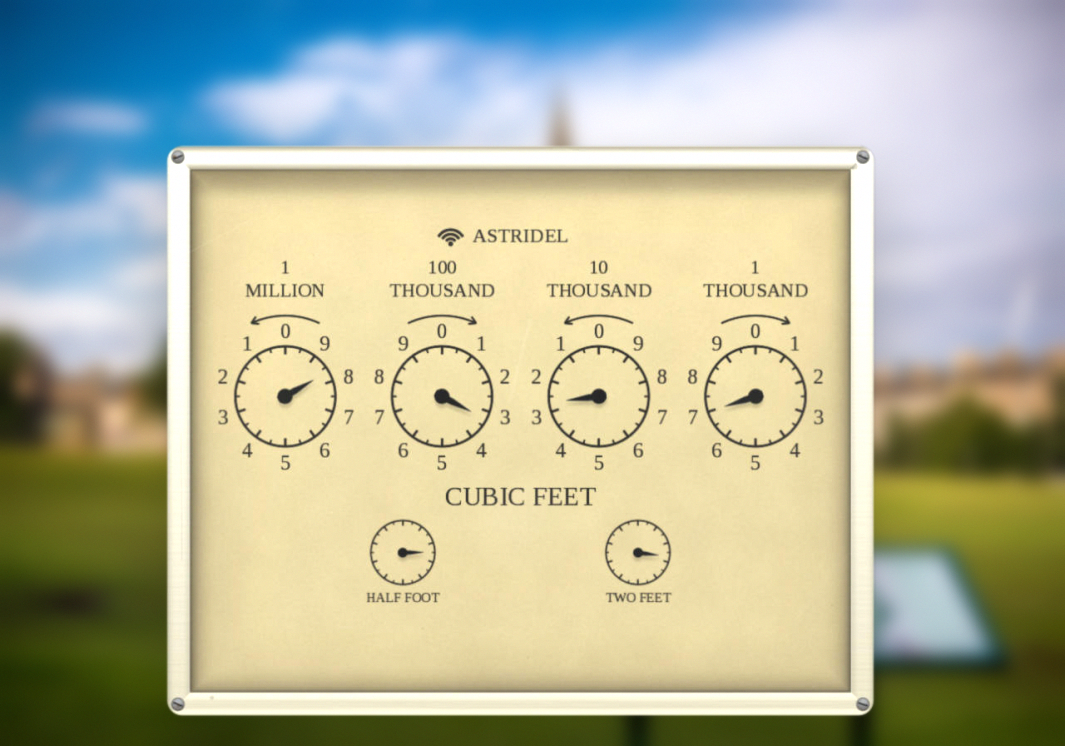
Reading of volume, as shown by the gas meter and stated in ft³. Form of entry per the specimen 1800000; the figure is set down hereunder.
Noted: 832700
